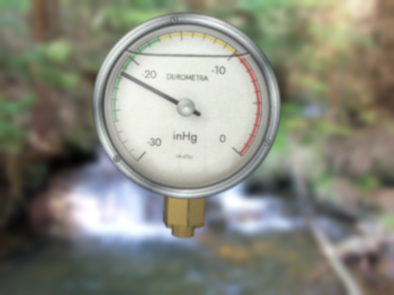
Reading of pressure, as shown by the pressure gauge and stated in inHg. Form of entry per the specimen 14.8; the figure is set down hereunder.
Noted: -21.5
